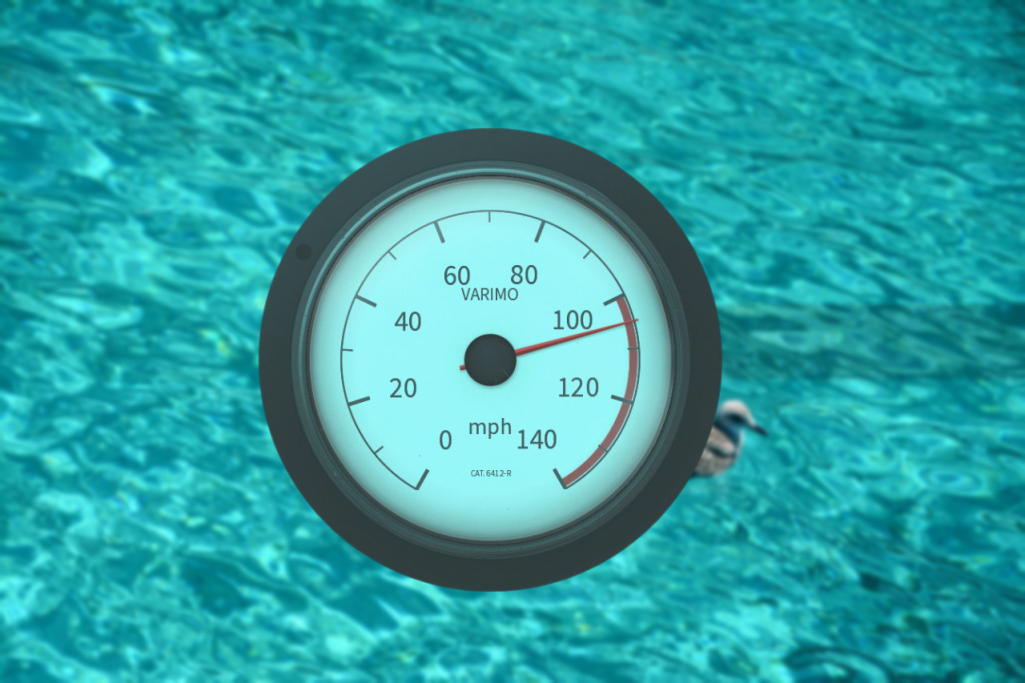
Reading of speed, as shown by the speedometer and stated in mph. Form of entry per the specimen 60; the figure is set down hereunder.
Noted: 105
